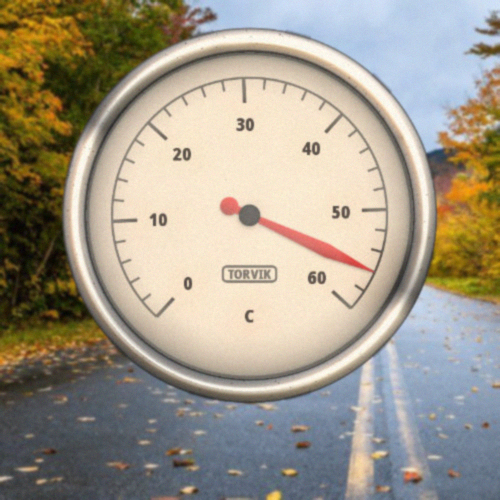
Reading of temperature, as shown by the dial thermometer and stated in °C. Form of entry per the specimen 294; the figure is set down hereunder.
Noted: 56
